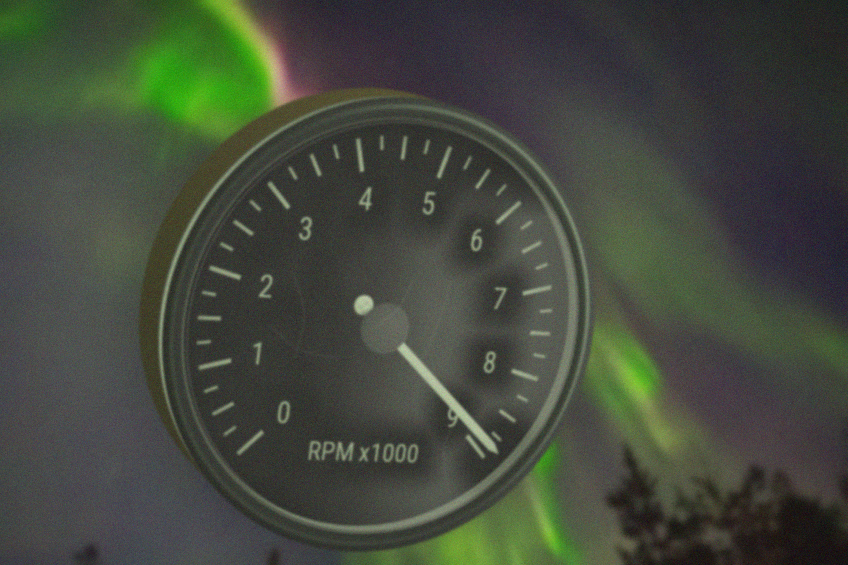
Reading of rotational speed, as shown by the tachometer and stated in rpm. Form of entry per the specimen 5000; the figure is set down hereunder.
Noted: 8875
